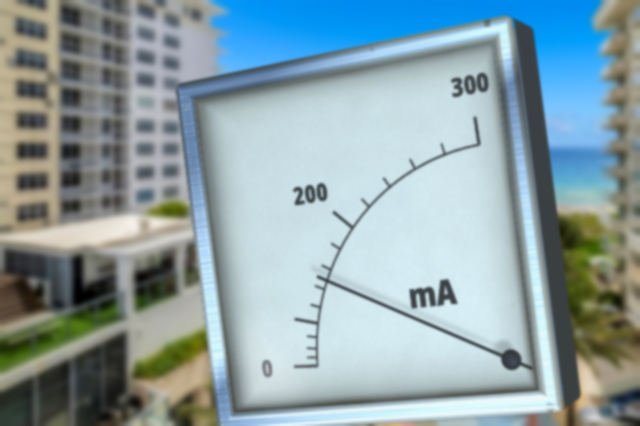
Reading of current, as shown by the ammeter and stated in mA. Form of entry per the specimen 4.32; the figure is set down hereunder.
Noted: 150
